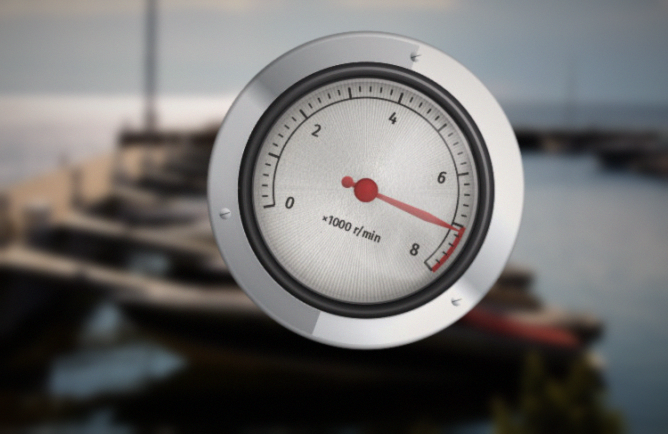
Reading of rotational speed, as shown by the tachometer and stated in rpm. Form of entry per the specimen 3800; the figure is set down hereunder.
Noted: 7100
